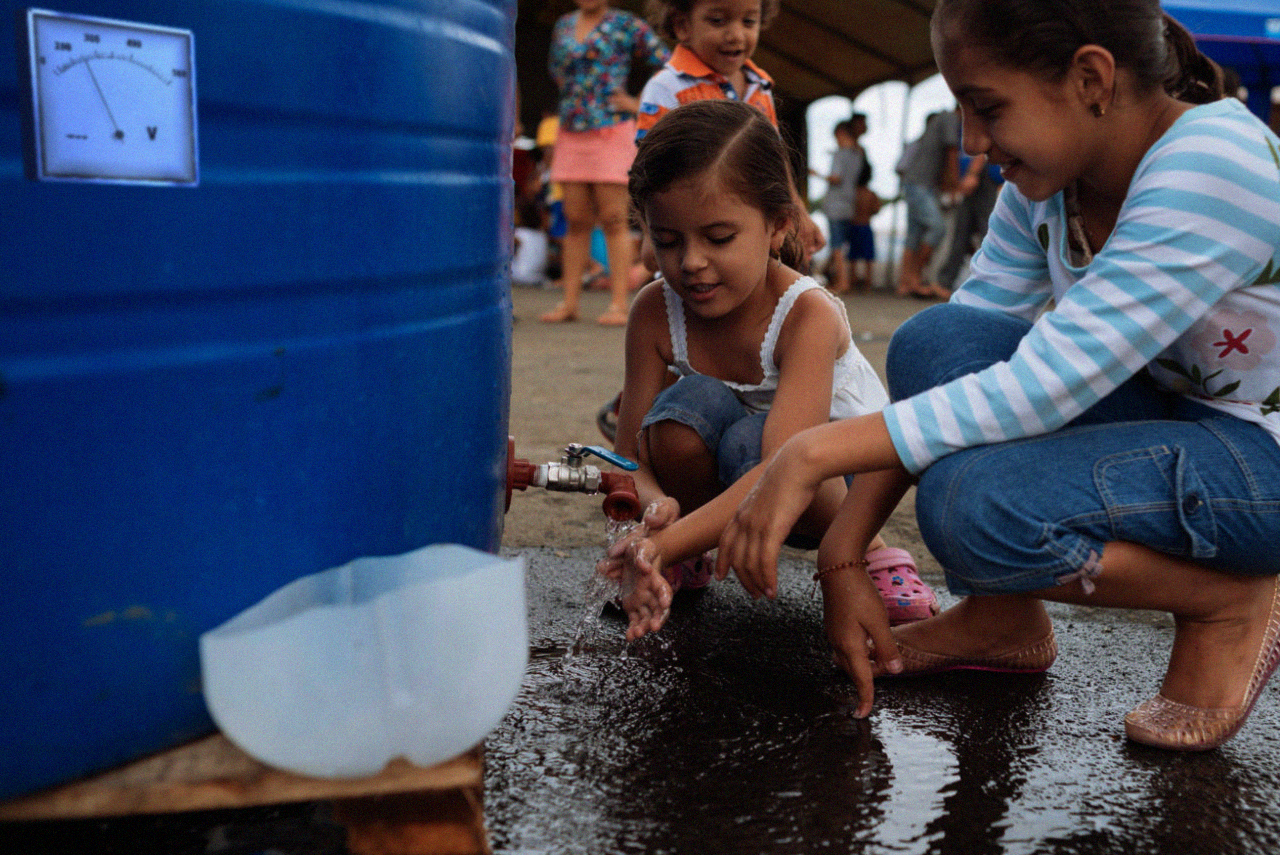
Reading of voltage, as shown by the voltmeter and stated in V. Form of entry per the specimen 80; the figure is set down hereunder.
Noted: 250
